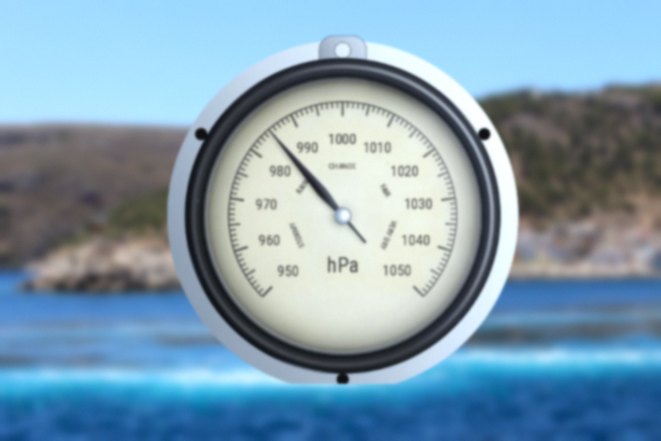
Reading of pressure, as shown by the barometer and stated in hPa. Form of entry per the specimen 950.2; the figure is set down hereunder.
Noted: 985
